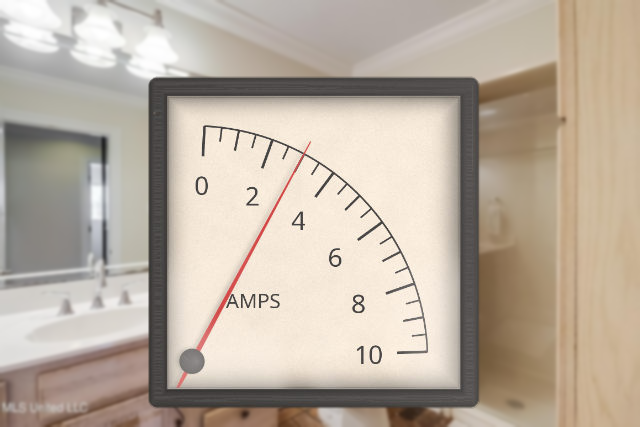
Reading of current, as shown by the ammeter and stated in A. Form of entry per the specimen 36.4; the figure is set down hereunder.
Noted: 3
